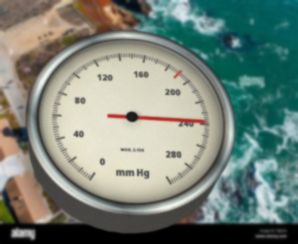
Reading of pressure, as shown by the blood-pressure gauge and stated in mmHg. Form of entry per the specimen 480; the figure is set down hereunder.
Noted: 240
